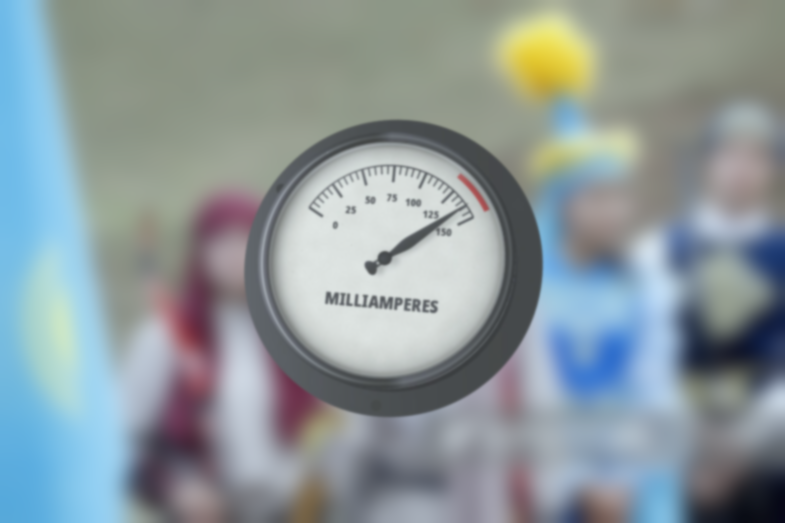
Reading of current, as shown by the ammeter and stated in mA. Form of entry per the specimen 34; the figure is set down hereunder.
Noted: 140
